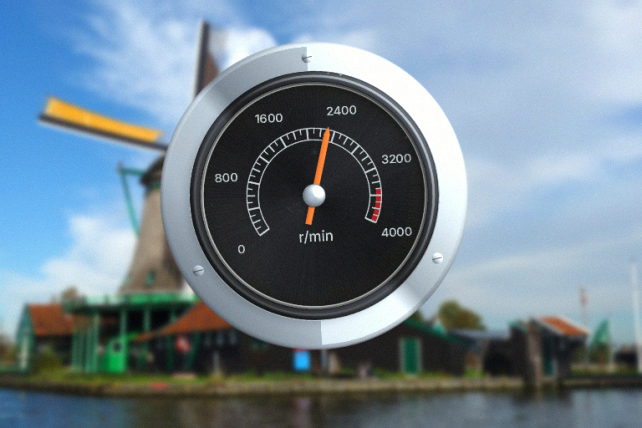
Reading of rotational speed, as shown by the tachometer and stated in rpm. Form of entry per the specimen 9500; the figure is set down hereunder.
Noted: 2300
